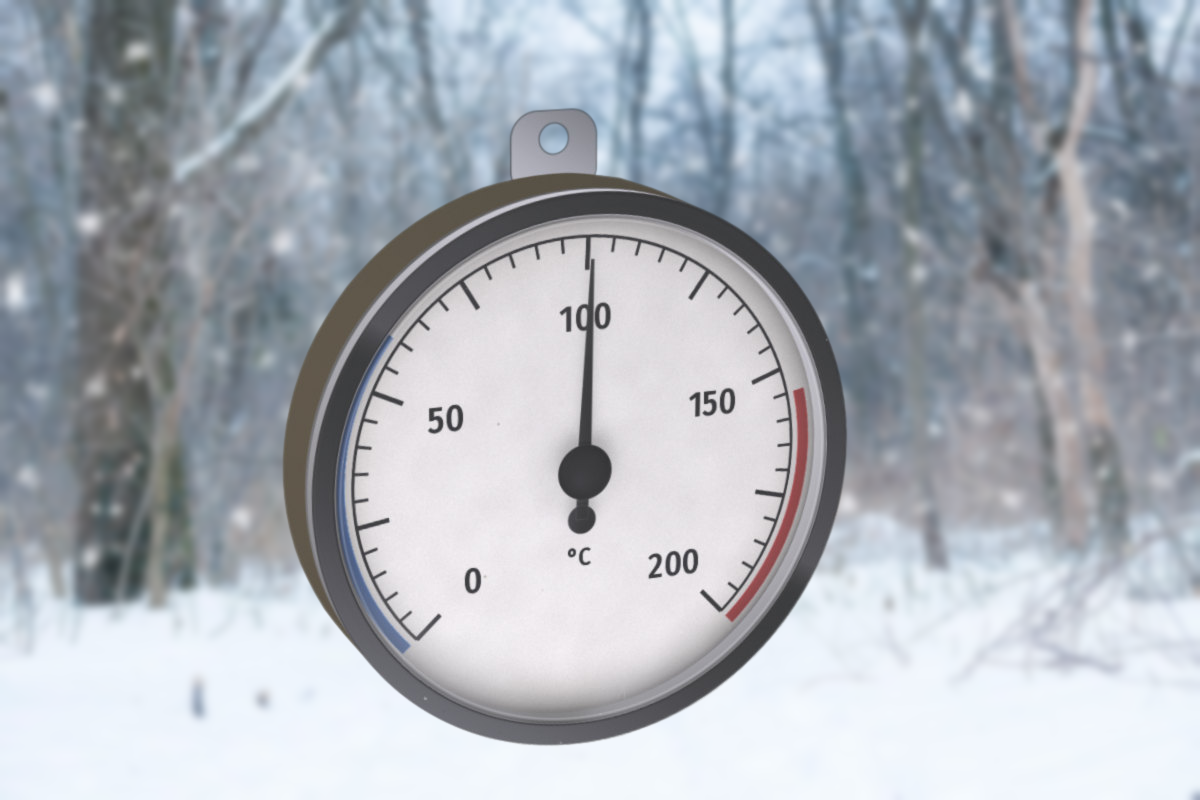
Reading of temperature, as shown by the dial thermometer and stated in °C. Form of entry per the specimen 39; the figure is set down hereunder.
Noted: 100
